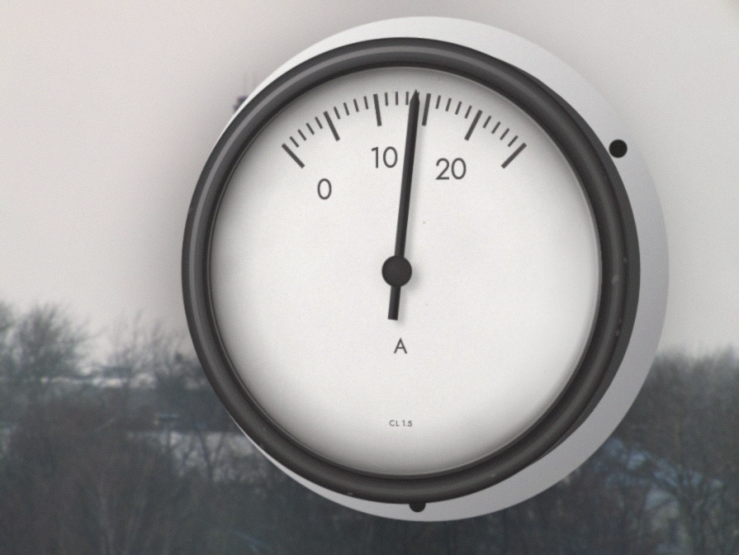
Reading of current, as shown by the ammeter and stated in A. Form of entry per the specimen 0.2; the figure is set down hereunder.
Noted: 14
